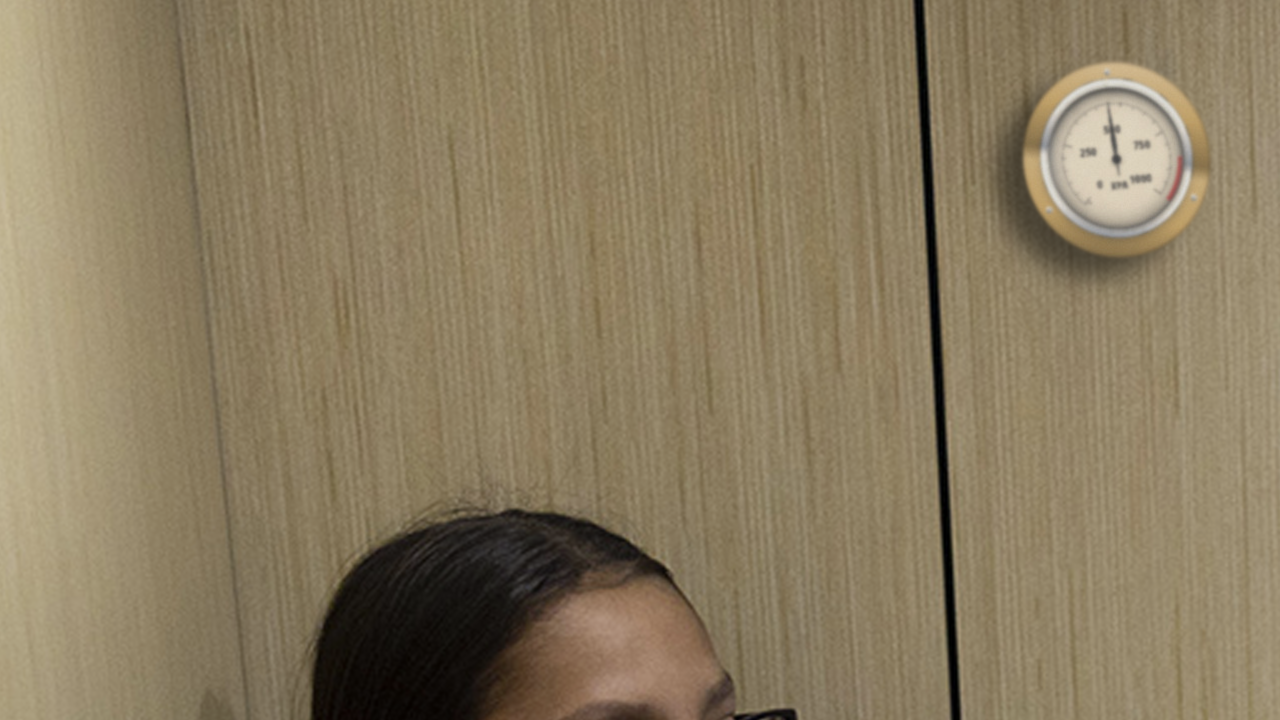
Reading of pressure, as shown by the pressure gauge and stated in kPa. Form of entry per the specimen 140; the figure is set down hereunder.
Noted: 500
